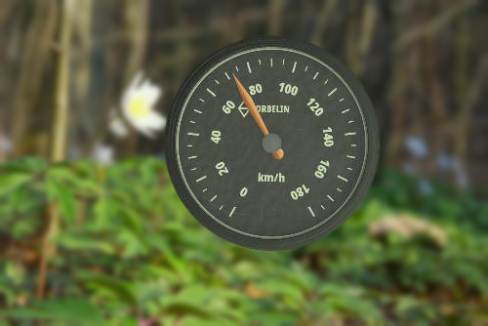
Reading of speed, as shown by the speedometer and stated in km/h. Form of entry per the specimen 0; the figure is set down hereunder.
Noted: 72.5
